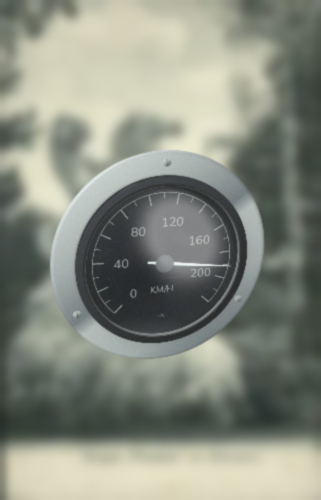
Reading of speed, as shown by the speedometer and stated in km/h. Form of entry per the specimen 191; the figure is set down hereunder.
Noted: 190
